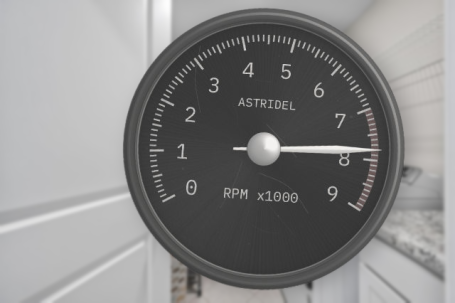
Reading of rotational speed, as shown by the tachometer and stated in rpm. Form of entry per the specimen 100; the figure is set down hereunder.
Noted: 7800
